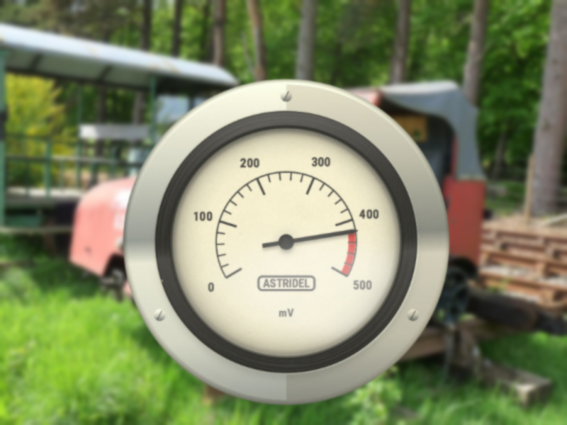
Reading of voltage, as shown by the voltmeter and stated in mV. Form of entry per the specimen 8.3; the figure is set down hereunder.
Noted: 420
